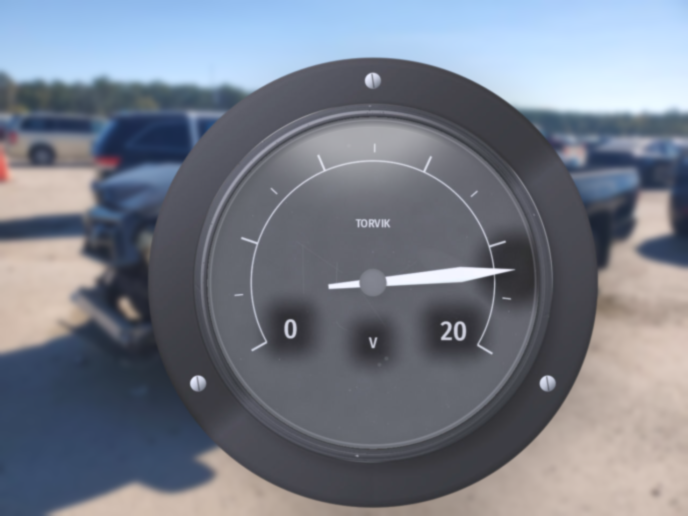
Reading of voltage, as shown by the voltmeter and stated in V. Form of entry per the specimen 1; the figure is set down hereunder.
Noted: 17
